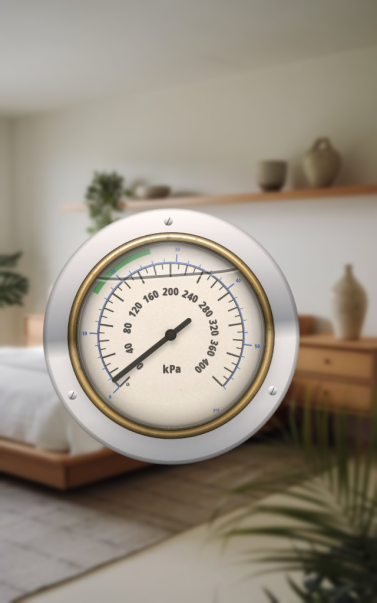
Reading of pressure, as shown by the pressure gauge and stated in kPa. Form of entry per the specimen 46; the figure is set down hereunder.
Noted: 10
